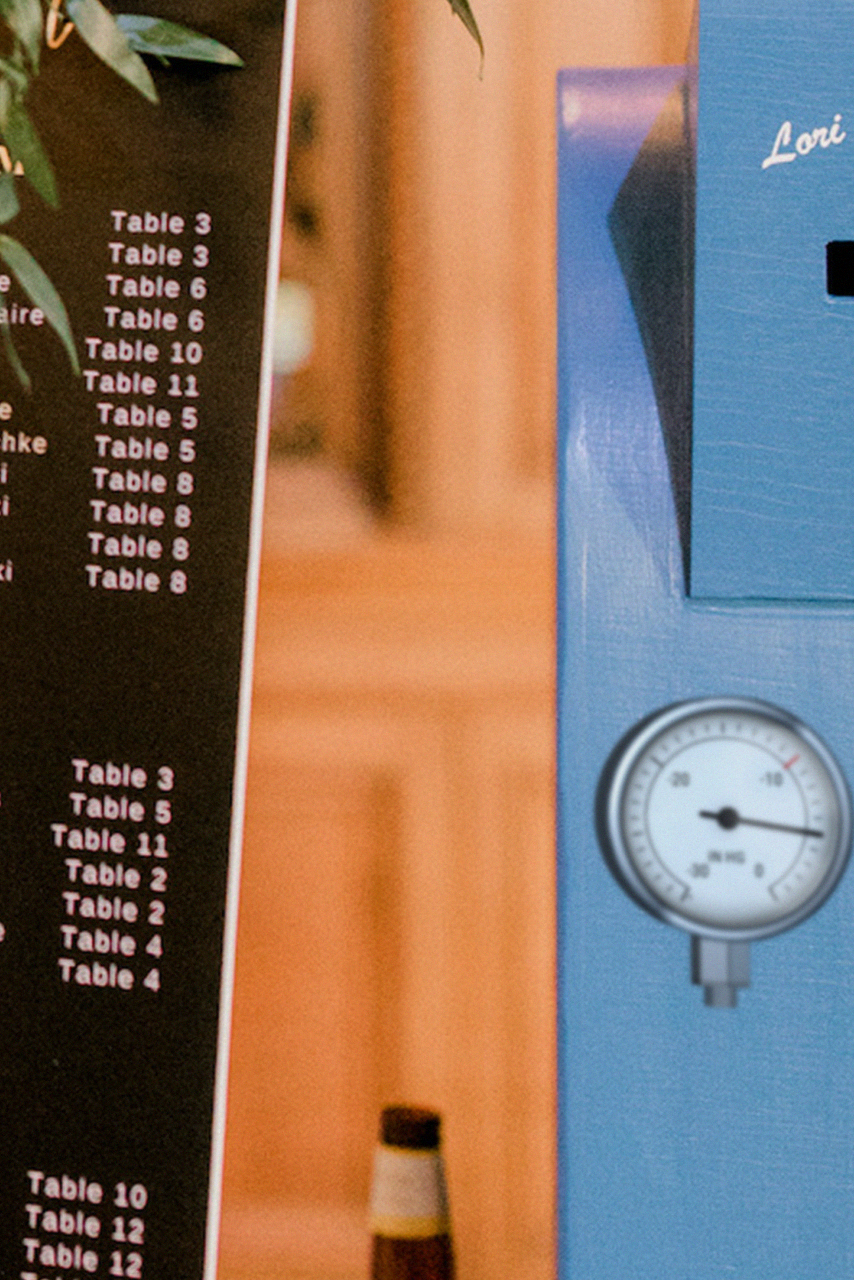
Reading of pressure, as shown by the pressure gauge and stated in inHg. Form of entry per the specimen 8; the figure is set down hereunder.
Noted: -5
